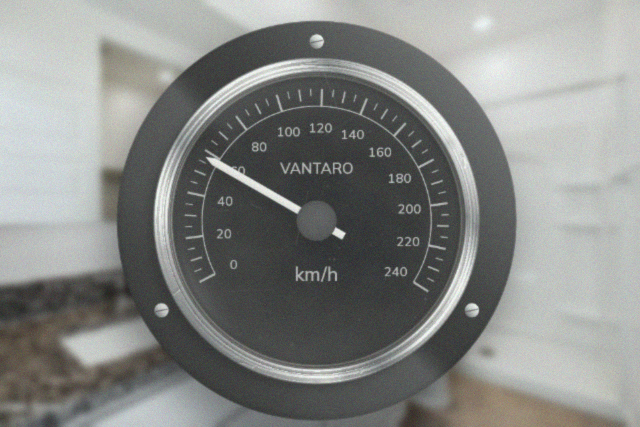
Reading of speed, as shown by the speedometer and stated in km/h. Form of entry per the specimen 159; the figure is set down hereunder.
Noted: 57.5
